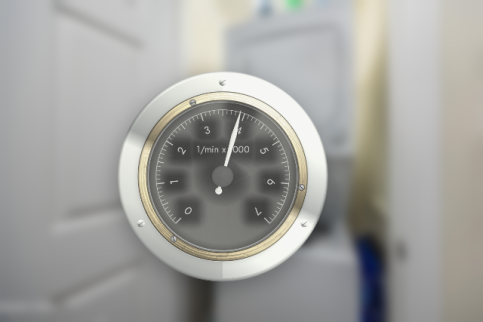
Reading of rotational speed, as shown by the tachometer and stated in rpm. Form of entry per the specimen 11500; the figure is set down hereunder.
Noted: 3900
